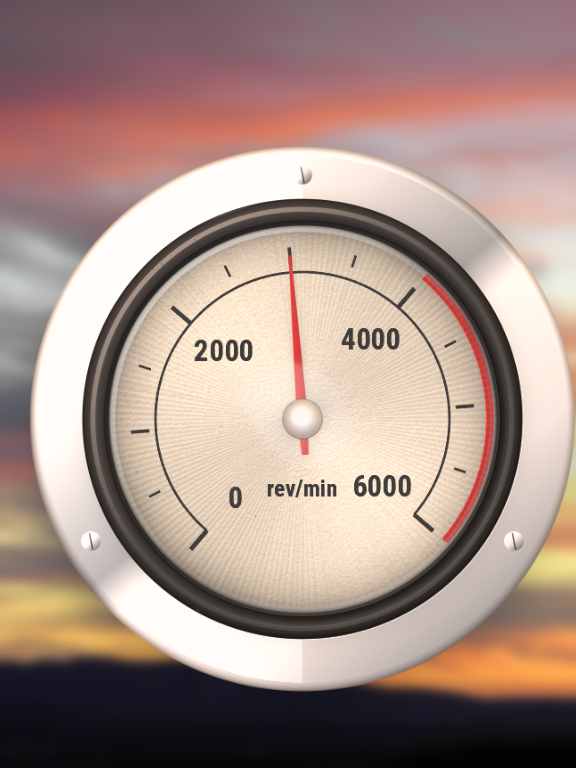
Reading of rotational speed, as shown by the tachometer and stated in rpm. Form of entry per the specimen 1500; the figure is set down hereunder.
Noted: 3000
